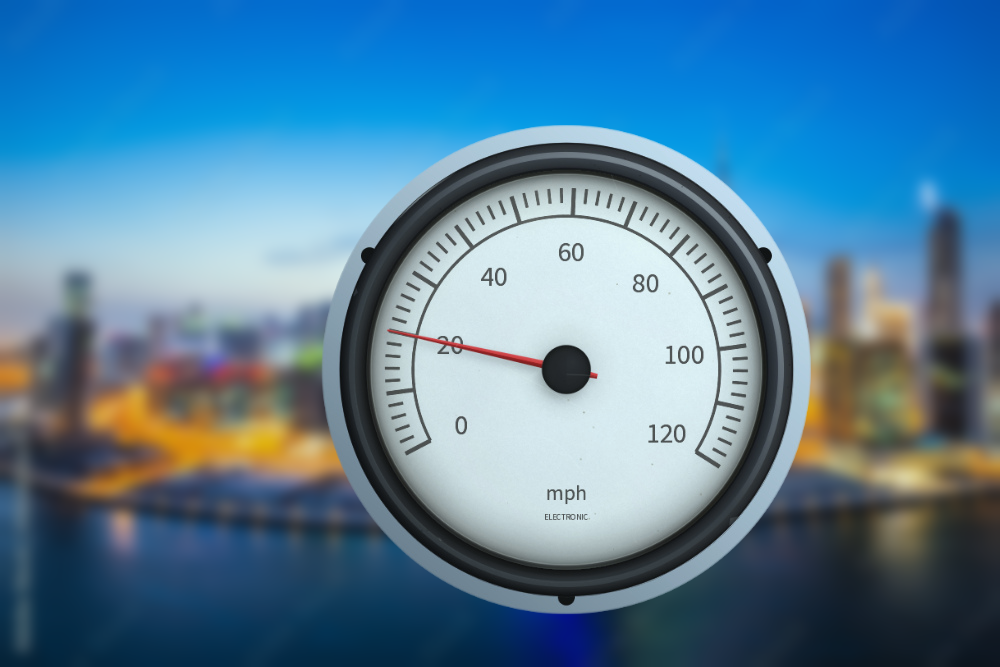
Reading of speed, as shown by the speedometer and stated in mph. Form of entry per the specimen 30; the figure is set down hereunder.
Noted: 20
